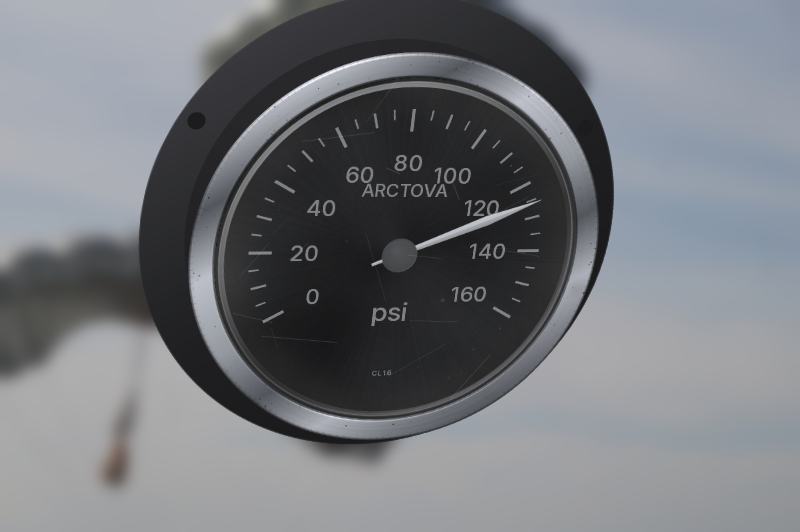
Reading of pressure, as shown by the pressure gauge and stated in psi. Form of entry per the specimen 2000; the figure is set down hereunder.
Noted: 125
